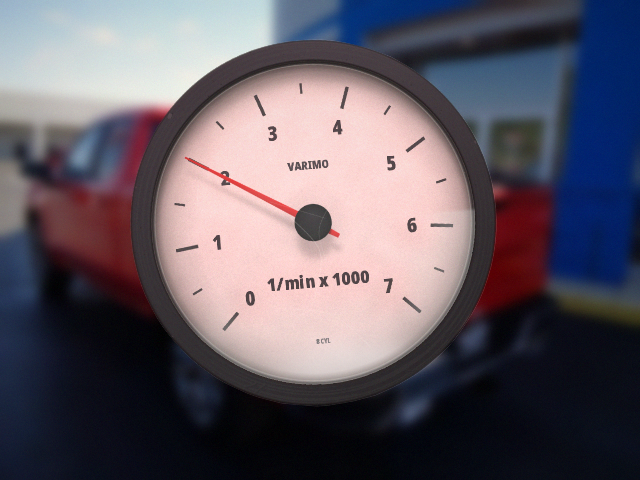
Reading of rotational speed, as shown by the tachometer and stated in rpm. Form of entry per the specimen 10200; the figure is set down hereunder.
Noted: 2000
